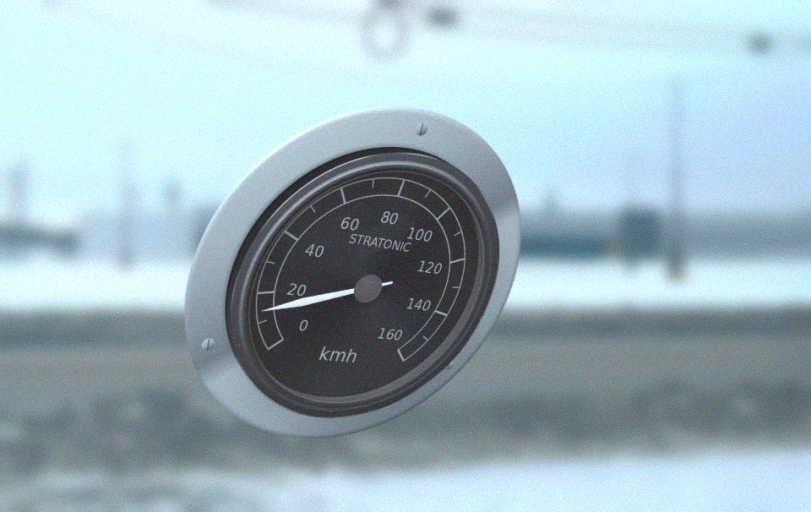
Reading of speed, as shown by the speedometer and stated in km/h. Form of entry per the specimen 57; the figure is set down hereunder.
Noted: 15
